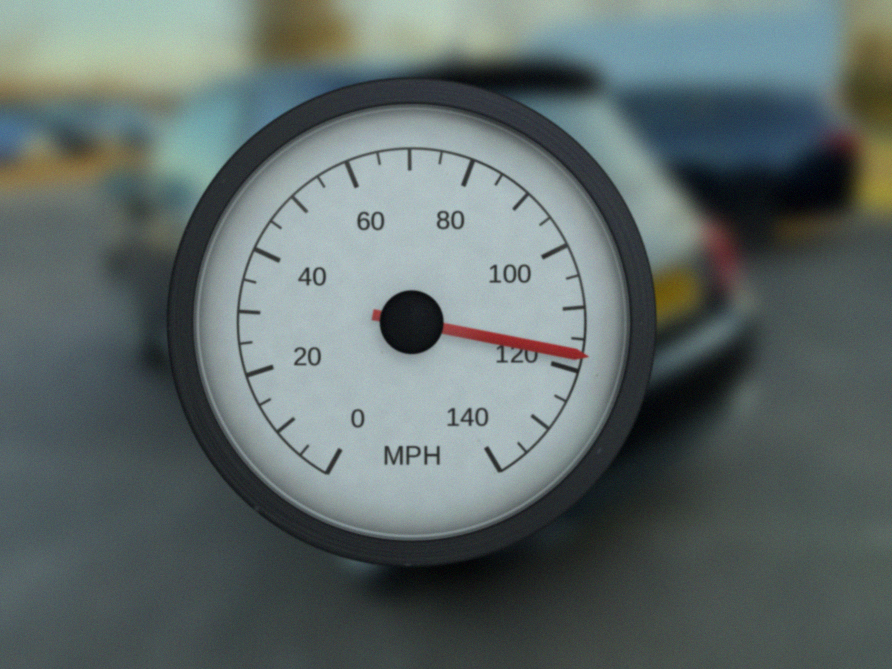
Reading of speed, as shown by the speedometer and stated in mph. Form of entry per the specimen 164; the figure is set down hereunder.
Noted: 117.5
